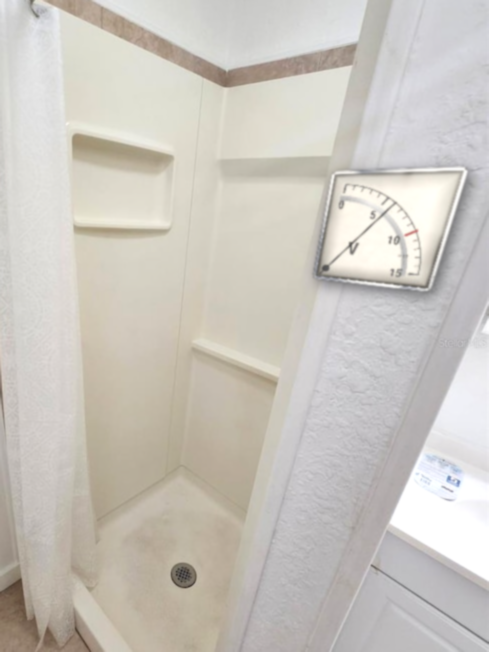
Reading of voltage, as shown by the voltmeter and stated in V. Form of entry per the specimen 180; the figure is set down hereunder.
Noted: 6
